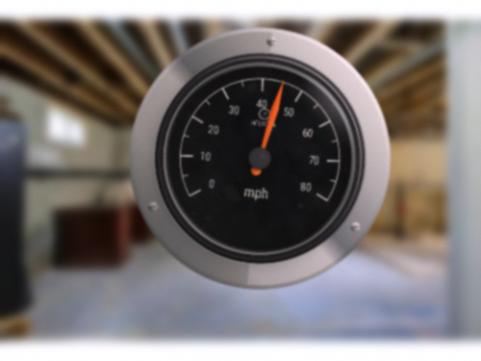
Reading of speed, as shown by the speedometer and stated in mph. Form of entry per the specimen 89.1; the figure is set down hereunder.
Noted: 45
